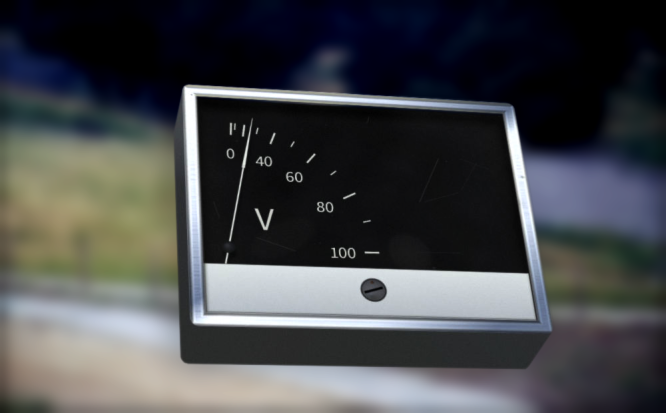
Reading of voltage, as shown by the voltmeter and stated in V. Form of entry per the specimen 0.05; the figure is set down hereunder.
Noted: 25
